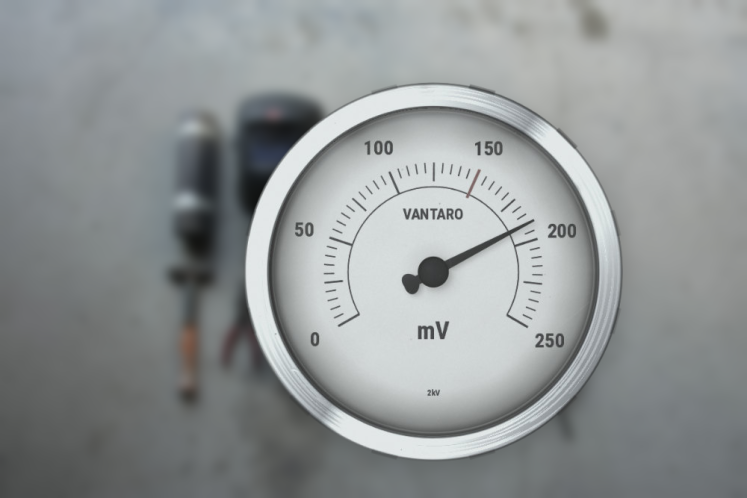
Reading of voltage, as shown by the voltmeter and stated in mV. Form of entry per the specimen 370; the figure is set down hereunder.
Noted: 190
